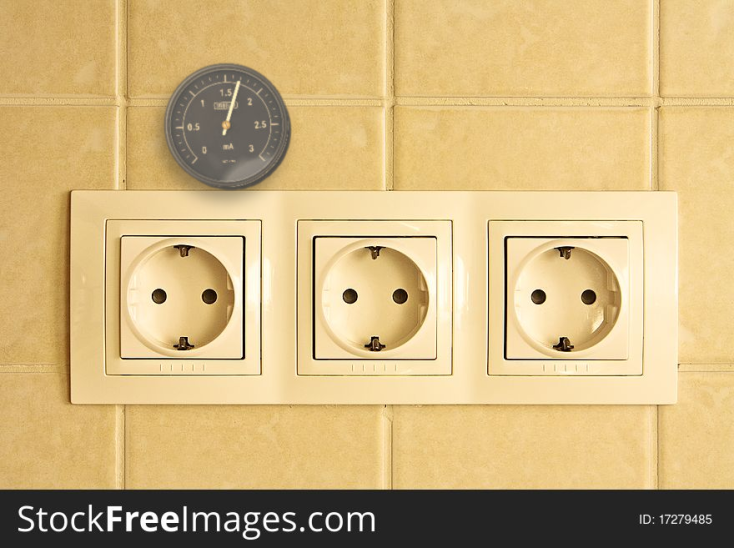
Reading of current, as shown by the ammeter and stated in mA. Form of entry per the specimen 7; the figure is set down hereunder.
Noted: 1.7
